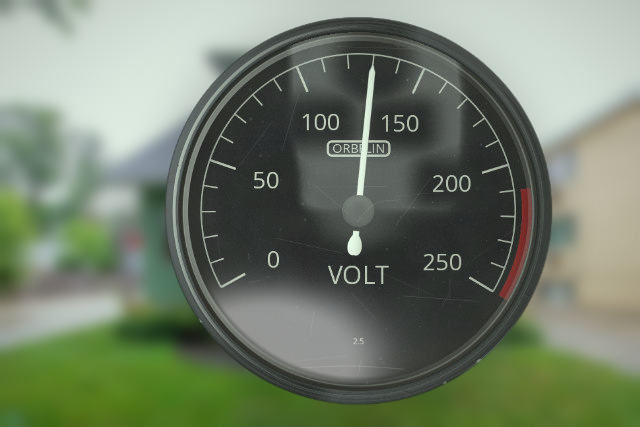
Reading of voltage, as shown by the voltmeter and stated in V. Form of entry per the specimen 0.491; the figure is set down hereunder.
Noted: 130
